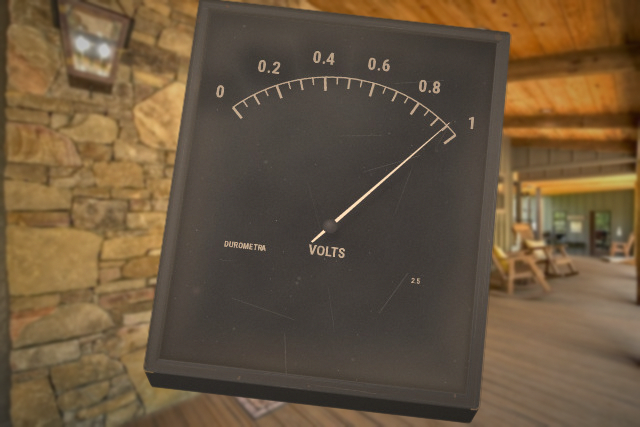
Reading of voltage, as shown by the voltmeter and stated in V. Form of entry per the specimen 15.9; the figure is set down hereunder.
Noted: 0.95
